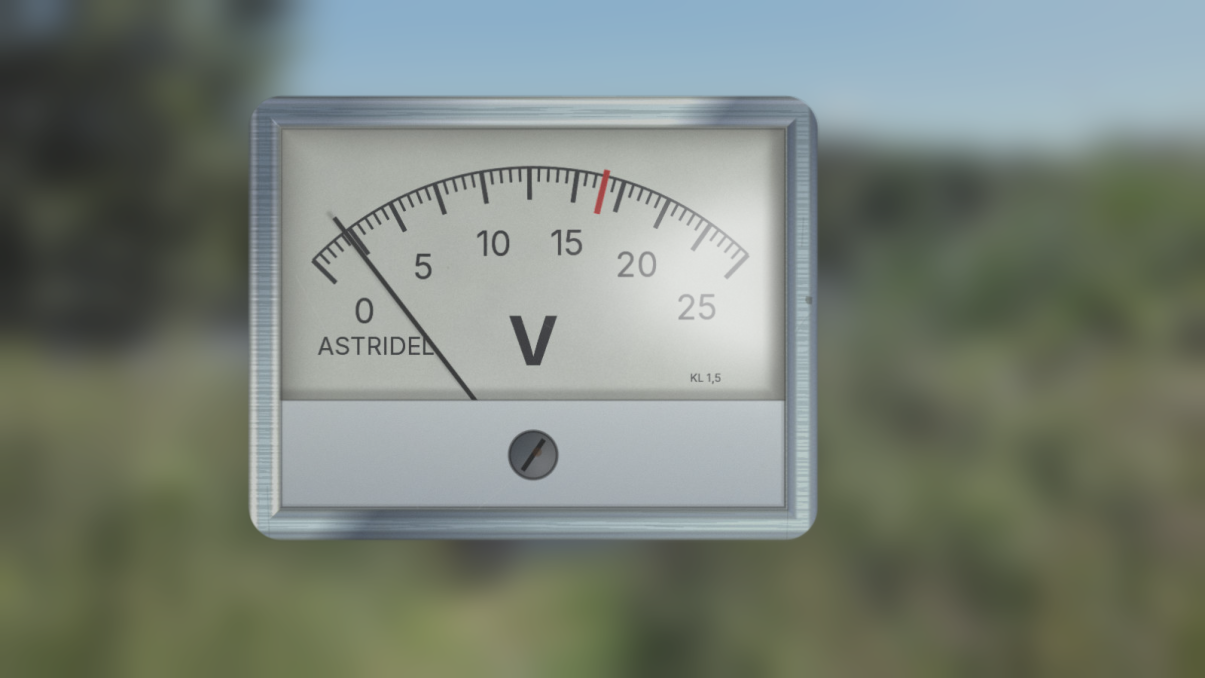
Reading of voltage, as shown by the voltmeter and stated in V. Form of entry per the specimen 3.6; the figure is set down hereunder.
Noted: 2.25
